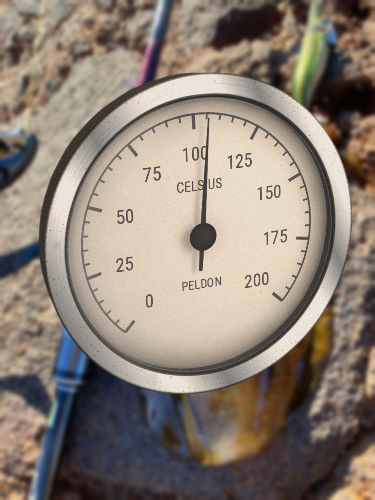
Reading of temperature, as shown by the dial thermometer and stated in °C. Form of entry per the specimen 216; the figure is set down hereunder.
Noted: 105
